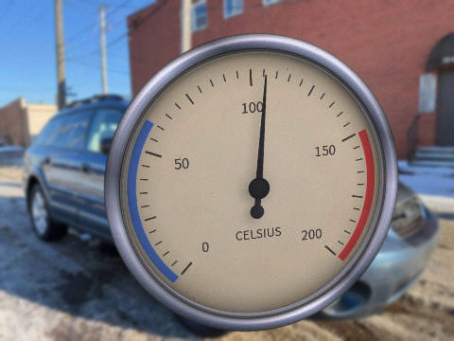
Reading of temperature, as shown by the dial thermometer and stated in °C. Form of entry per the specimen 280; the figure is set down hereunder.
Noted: 105
